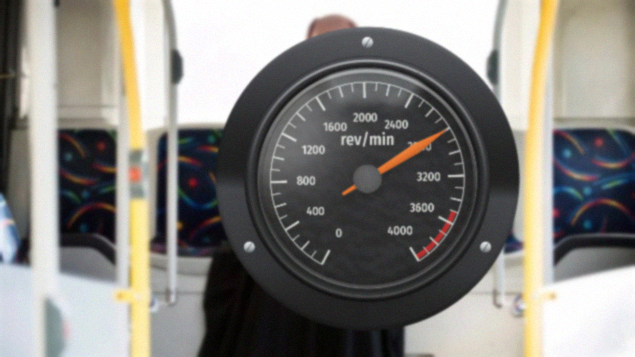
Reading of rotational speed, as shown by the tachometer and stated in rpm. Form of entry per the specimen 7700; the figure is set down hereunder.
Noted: 2800
